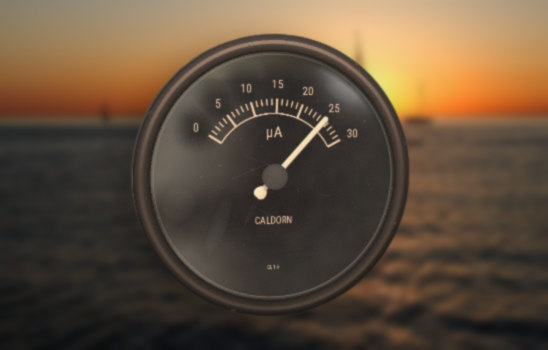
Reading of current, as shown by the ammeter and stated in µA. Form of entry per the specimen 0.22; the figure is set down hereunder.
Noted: 25
